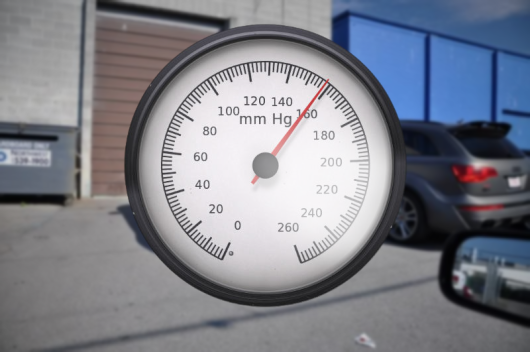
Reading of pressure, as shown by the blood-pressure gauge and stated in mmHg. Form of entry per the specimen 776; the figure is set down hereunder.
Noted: 158
